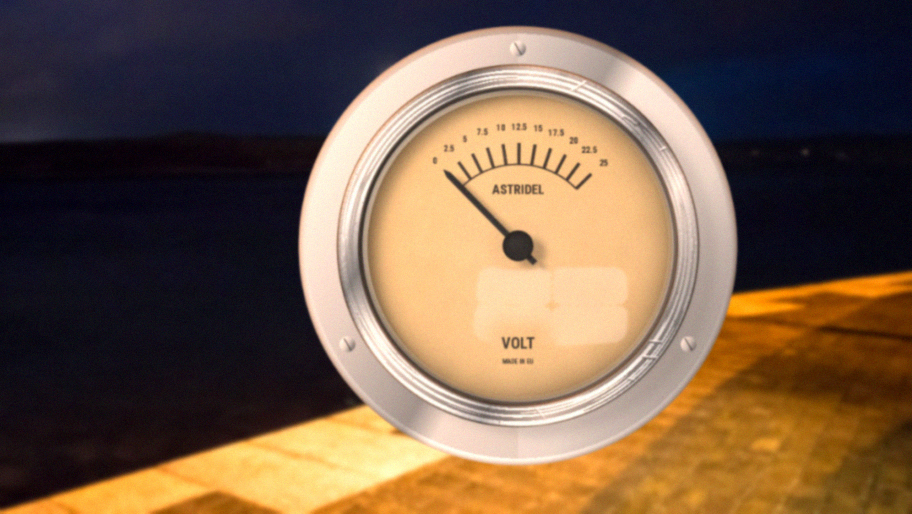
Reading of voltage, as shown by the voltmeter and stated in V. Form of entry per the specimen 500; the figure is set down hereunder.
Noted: 0
